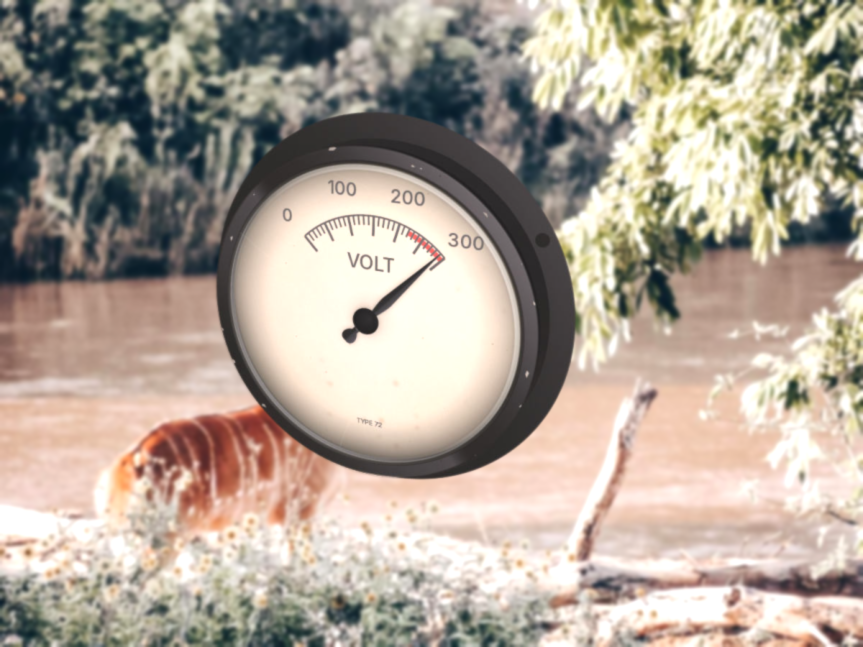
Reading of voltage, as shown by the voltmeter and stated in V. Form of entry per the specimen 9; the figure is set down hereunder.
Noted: 290
